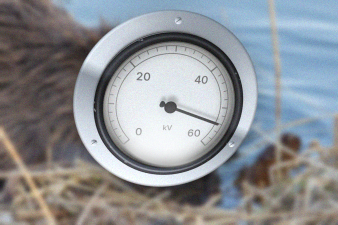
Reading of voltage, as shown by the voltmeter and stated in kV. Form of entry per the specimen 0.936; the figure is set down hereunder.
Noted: 54
